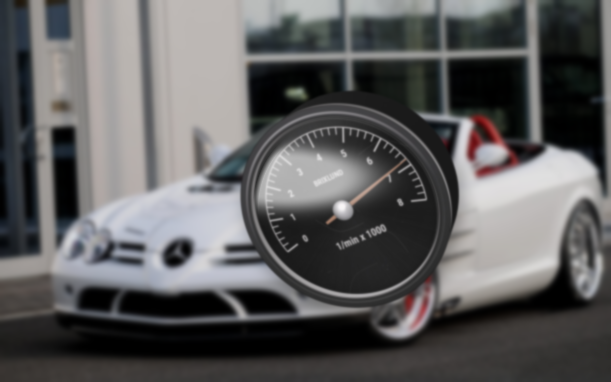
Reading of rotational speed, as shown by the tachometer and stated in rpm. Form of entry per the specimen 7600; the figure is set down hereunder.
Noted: 6800
